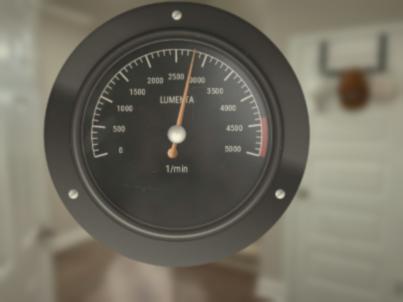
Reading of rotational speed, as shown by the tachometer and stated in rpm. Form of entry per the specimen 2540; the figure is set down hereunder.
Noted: 2800
